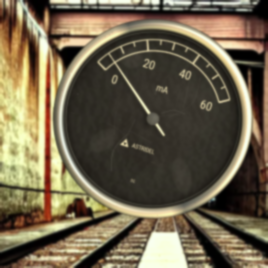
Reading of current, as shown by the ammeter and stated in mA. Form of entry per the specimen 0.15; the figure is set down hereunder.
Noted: 5
